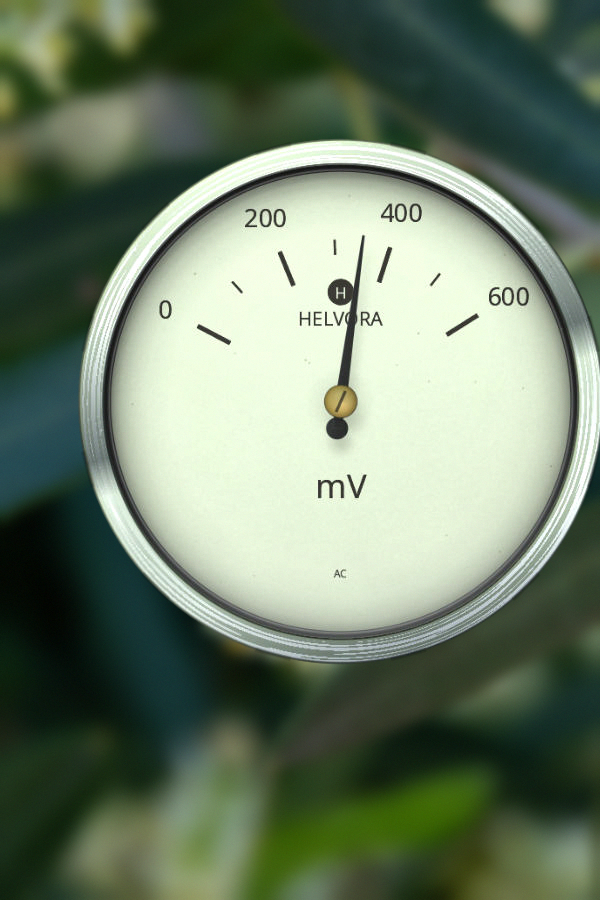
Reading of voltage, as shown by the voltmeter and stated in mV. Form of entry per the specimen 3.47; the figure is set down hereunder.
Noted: 350
